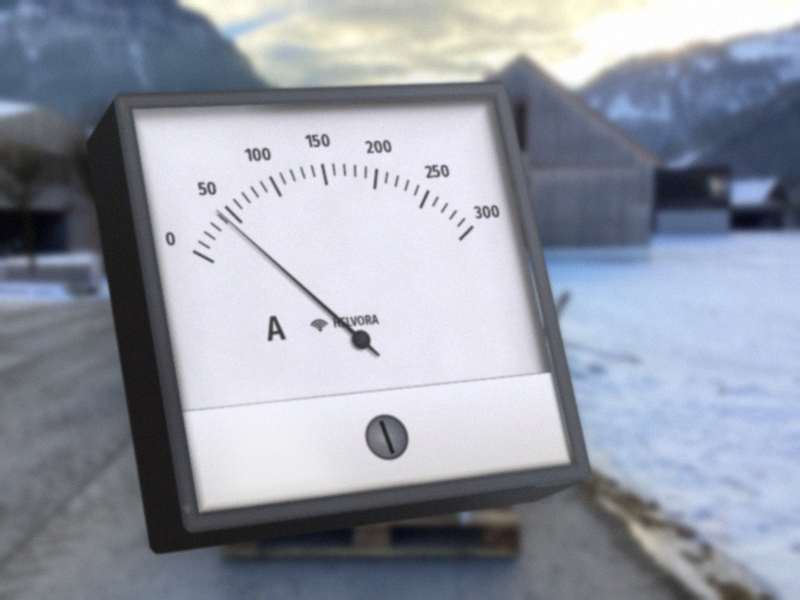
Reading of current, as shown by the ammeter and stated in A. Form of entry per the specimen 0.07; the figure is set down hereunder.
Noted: 40
